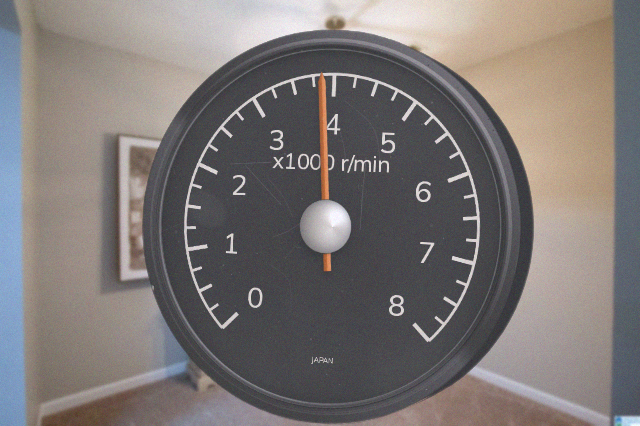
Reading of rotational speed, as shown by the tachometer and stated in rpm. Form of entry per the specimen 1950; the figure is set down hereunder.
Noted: 3875
